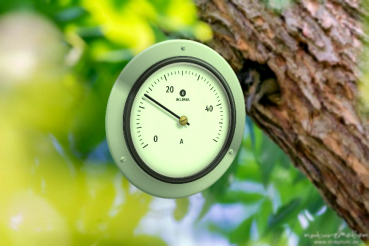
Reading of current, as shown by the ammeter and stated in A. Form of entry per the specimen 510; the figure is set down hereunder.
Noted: 13
